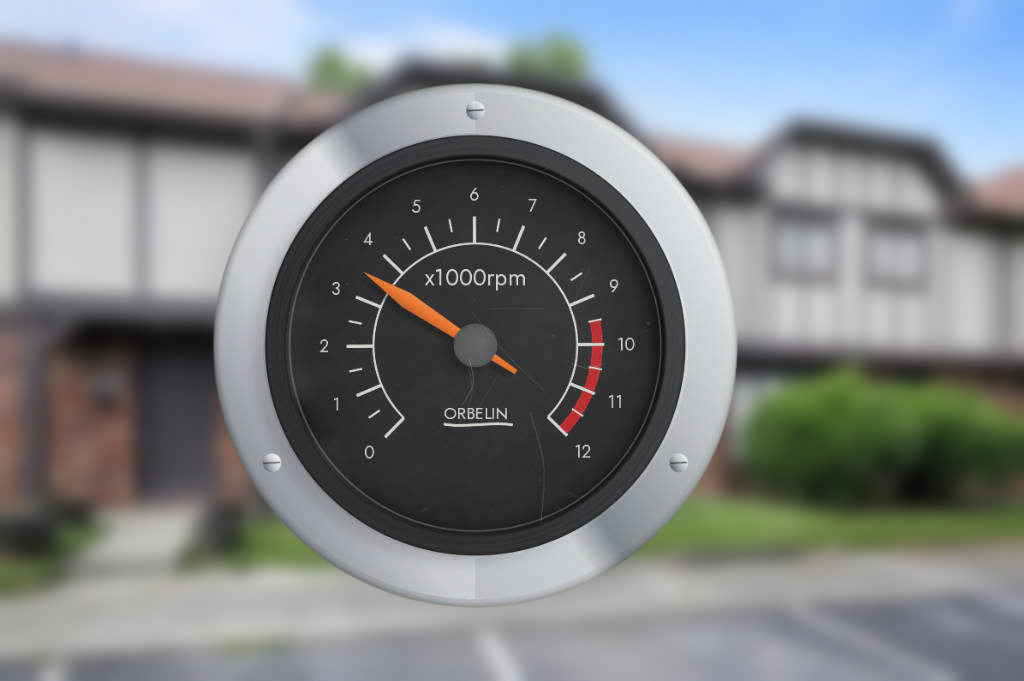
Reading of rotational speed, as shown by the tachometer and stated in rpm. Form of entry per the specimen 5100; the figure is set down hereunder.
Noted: 3500
